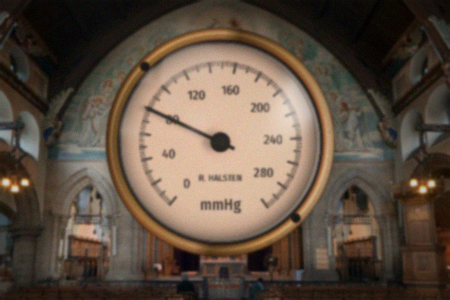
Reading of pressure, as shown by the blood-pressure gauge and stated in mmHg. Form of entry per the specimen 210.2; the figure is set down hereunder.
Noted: 80
